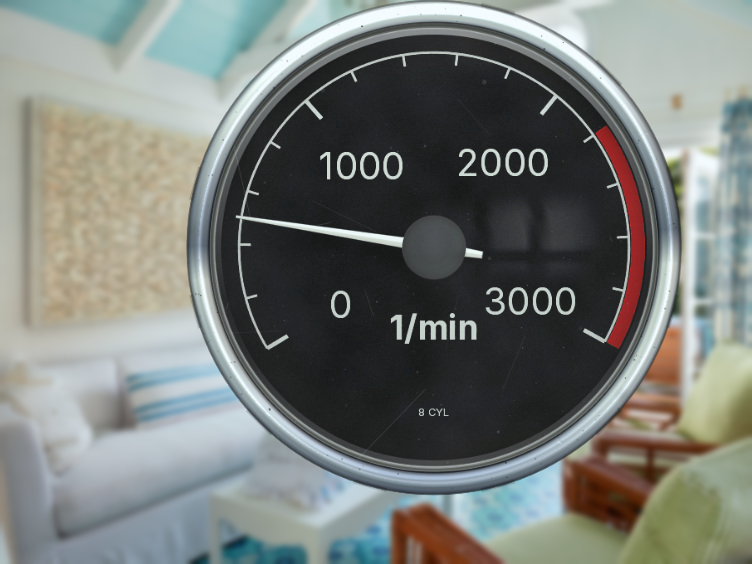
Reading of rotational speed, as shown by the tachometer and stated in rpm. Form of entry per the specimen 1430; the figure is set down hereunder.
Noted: 500
